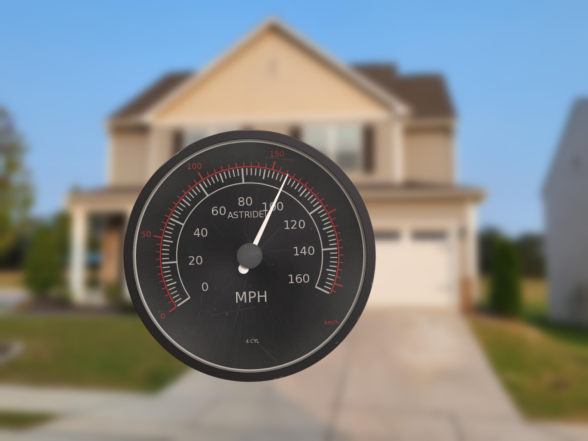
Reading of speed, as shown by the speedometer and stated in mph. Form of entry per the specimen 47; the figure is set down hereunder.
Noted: 100
